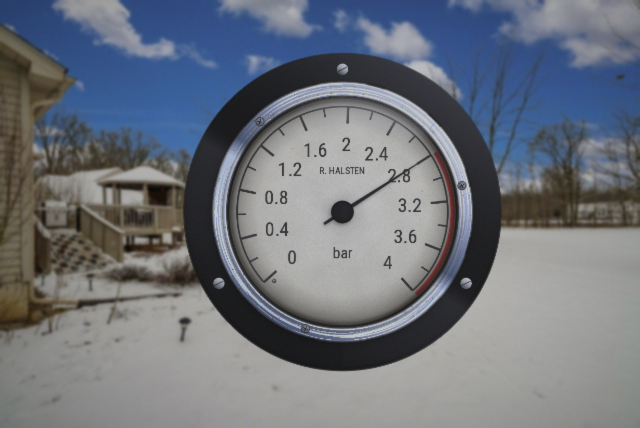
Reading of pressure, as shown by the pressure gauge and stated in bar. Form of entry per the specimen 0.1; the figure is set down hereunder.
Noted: 2.8
